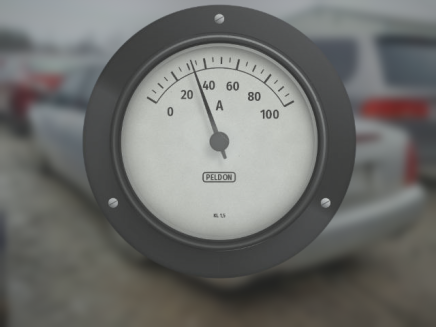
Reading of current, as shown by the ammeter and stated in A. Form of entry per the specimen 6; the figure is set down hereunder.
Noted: 32.5
